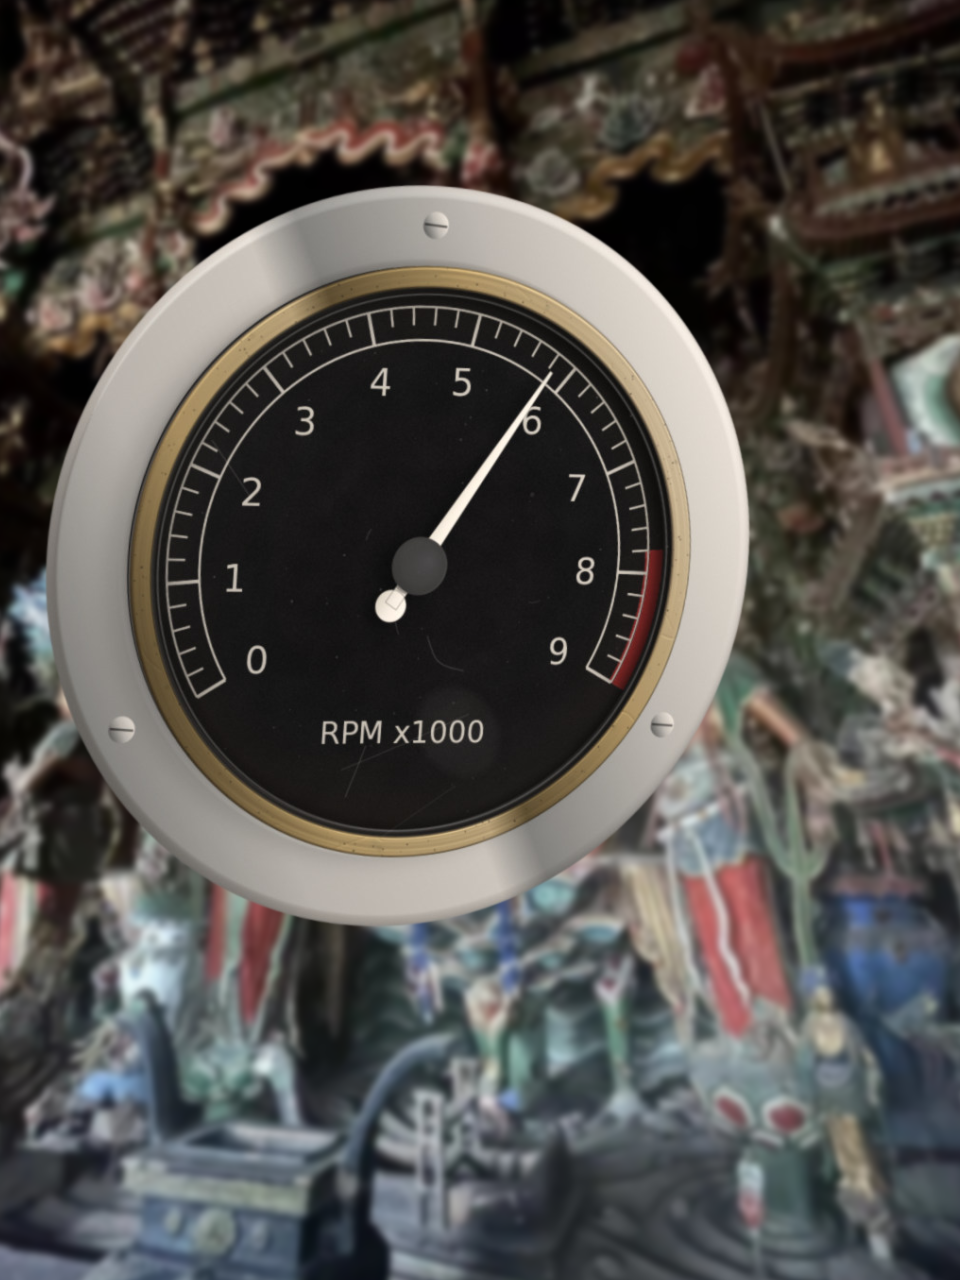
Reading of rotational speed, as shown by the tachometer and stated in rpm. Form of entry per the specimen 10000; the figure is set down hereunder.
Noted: 5800
